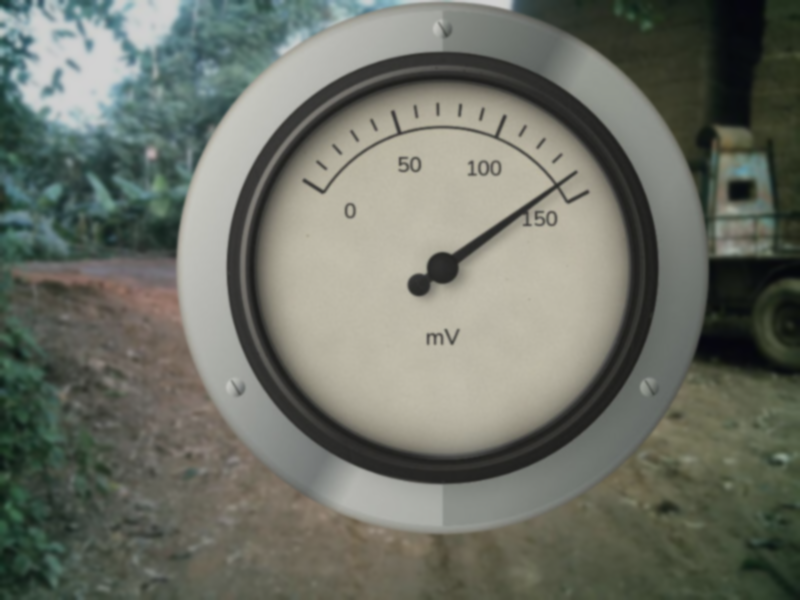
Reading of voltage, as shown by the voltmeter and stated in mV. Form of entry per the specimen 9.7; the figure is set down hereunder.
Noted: 140
